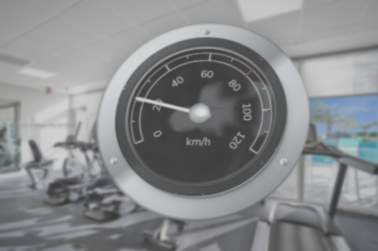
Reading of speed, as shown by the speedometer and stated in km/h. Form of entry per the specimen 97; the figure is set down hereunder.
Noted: 20
